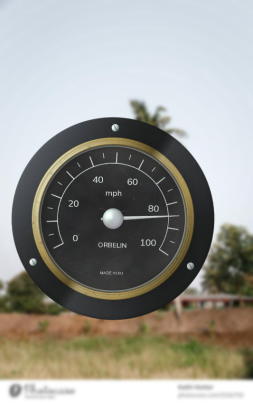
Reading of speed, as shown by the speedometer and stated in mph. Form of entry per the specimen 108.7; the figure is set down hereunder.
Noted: 85
